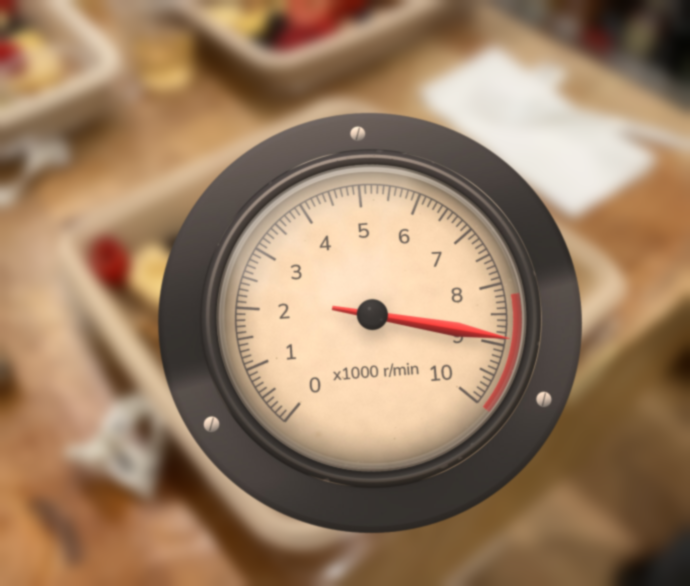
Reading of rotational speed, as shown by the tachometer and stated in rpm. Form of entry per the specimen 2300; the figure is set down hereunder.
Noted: 8900
